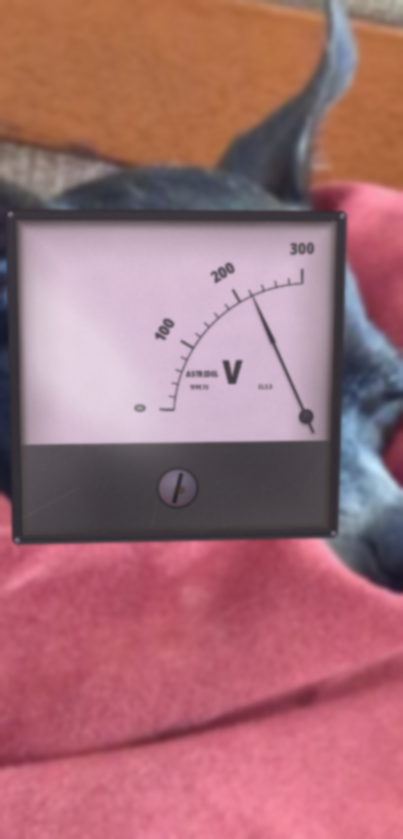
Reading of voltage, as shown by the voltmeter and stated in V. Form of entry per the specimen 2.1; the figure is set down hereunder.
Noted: 220
